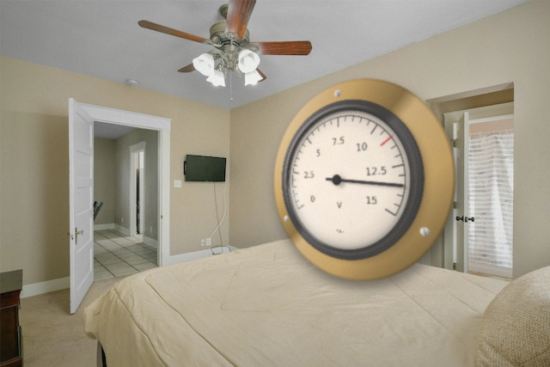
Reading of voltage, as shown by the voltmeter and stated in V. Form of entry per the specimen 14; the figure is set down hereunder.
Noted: 13.5
